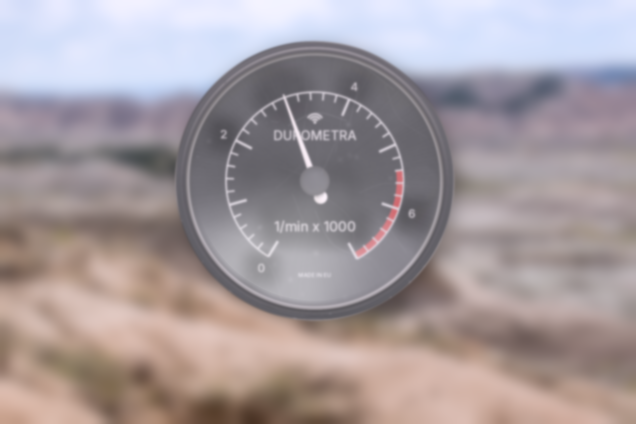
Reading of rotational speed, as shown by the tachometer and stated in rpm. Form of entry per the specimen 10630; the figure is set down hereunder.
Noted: 3000
